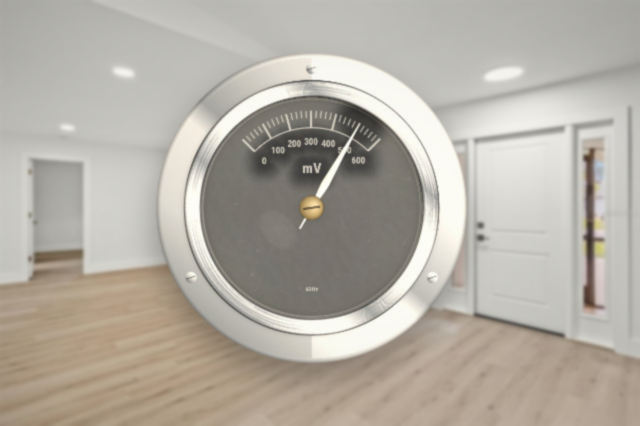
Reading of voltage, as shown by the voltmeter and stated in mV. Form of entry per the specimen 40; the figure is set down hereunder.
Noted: 500
